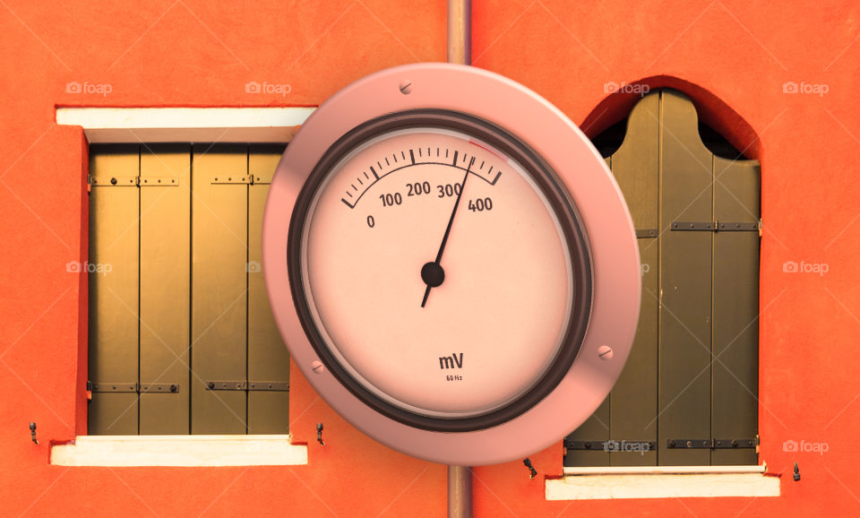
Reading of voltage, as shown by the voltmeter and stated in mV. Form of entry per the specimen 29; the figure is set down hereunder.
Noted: 340
